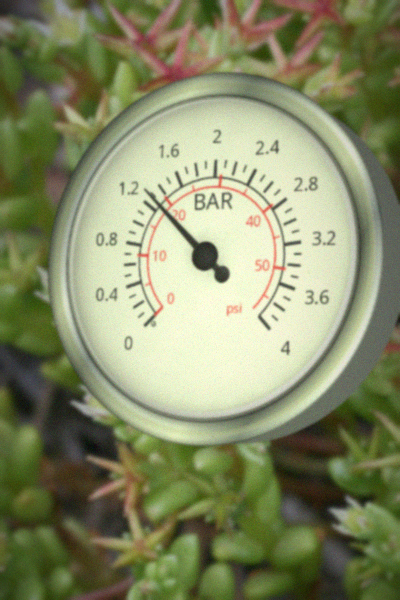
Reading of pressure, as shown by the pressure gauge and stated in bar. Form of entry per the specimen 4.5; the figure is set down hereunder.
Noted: 1.3
